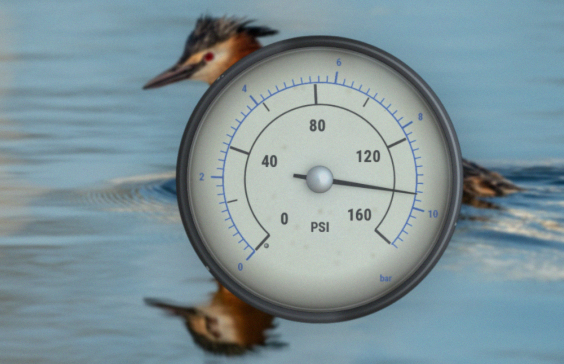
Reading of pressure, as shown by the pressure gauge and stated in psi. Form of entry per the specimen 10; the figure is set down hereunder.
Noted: 140
